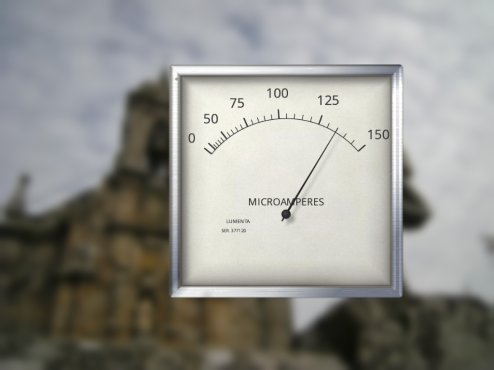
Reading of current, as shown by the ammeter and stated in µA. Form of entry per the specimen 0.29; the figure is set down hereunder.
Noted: 135
